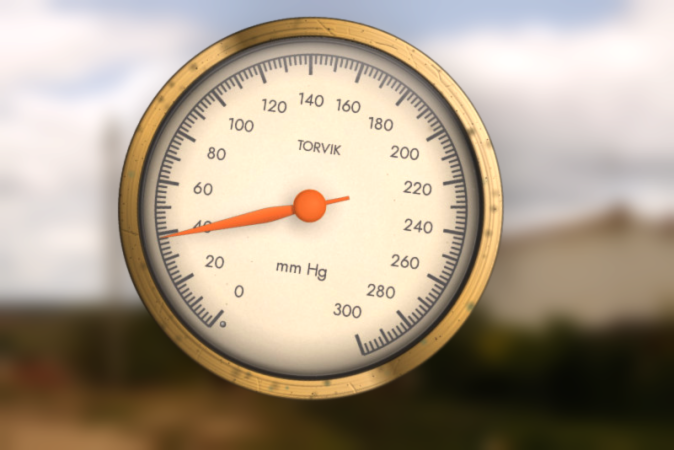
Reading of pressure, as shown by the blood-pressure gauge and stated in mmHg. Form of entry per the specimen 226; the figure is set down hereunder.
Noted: 38
